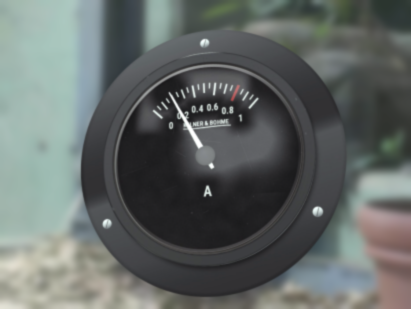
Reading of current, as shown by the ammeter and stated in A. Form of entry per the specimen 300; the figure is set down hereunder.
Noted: 0.2
